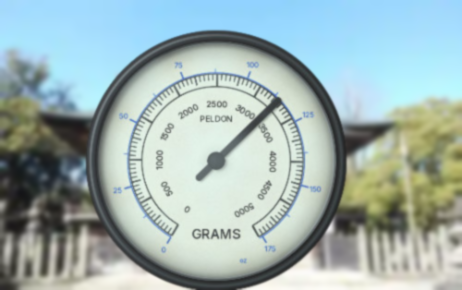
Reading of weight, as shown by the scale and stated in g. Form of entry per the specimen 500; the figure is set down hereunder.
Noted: 3250
